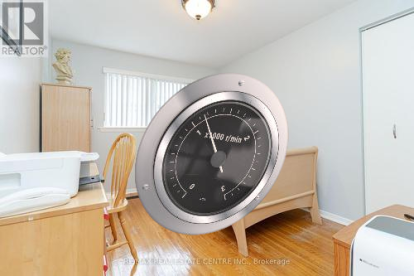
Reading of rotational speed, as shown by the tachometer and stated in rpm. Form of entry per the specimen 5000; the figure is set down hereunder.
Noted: 1150
